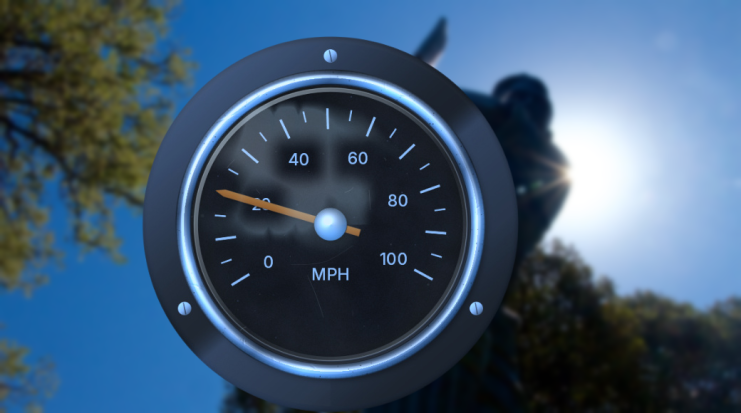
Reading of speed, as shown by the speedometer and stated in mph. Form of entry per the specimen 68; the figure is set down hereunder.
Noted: 20
